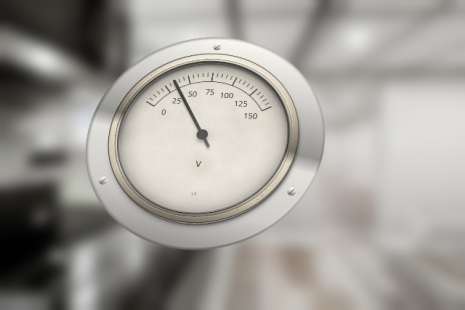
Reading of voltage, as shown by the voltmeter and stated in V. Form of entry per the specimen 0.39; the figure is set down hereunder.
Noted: 35
